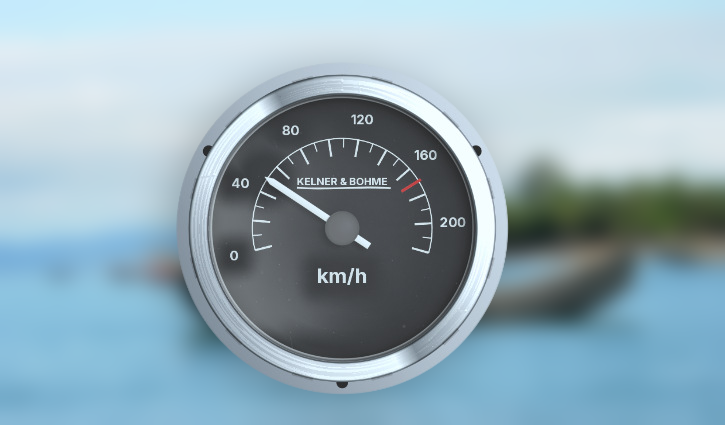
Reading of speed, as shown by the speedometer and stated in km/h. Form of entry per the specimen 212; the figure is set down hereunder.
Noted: 50
